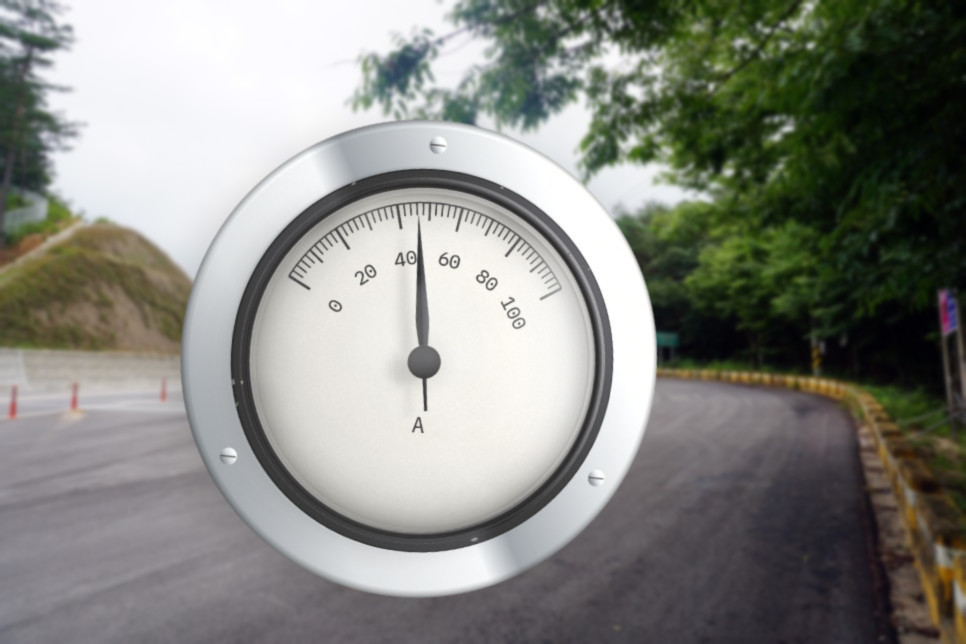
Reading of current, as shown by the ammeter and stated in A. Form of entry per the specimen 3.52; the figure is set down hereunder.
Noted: 46
